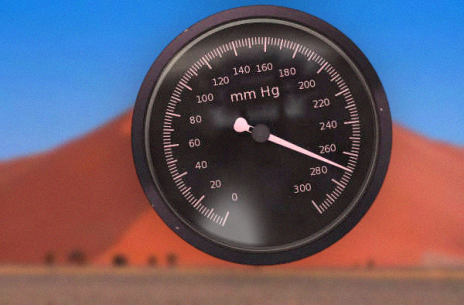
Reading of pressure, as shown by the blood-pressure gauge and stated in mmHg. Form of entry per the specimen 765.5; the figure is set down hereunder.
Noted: 270
